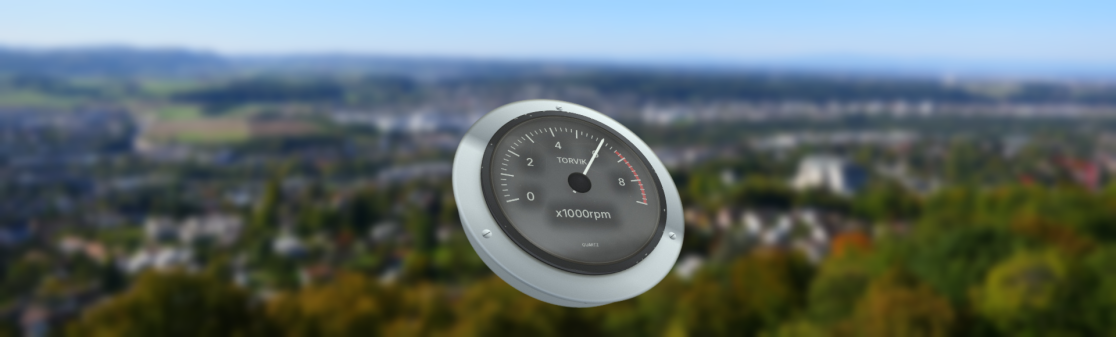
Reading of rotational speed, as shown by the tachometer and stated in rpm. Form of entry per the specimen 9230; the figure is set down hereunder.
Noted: 6000
